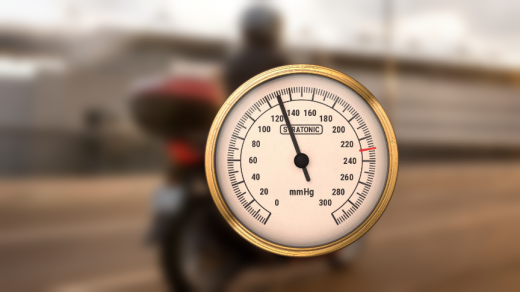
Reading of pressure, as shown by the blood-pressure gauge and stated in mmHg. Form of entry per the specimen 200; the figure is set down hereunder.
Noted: 130
